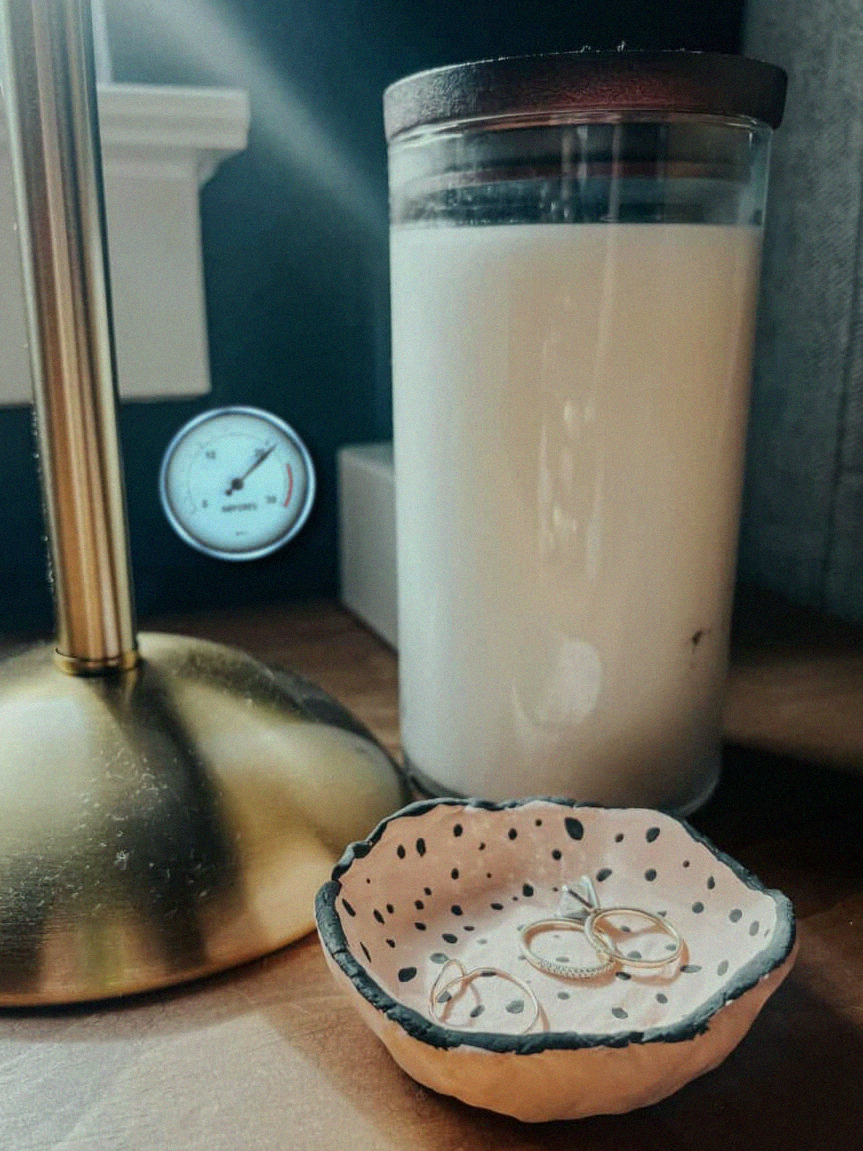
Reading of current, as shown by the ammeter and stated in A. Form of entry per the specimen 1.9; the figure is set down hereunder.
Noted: 21
